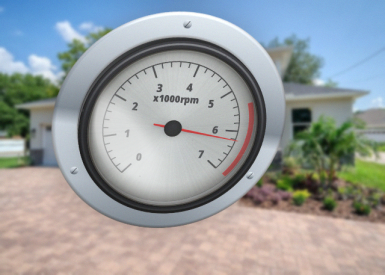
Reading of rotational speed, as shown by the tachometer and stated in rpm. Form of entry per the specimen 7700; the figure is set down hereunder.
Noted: 6200
